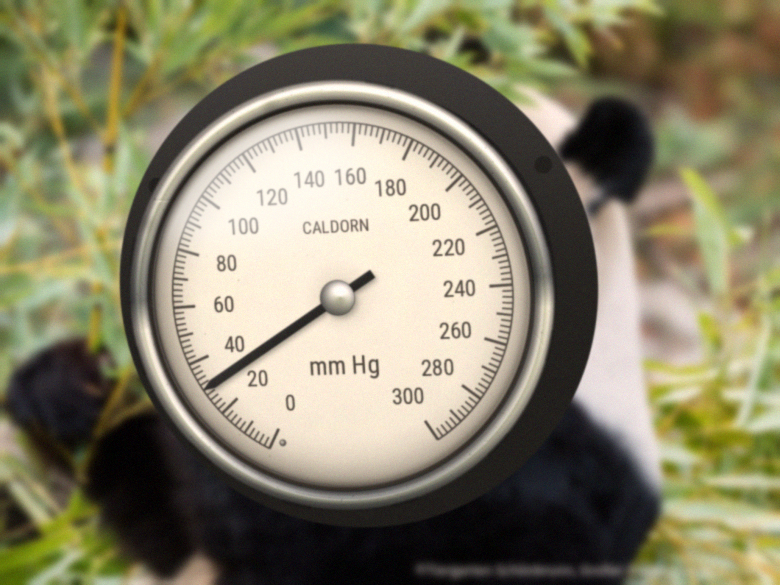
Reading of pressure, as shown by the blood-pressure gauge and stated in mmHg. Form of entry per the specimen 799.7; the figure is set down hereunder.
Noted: 30
